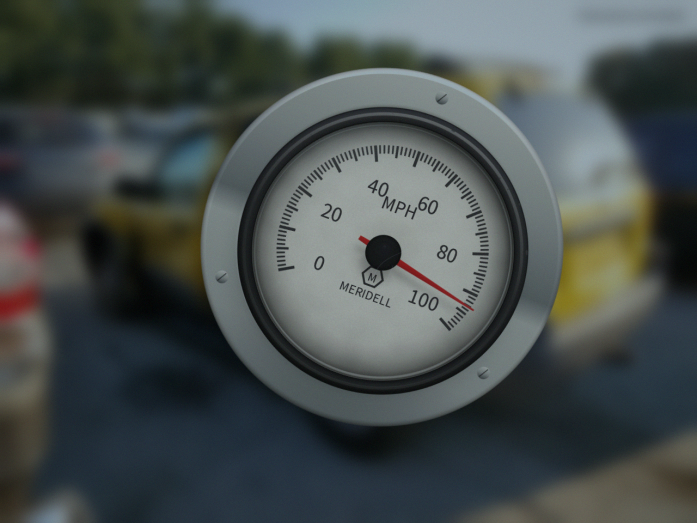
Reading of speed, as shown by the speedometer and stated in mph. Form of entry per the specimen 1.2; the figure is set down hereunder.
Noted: 93
